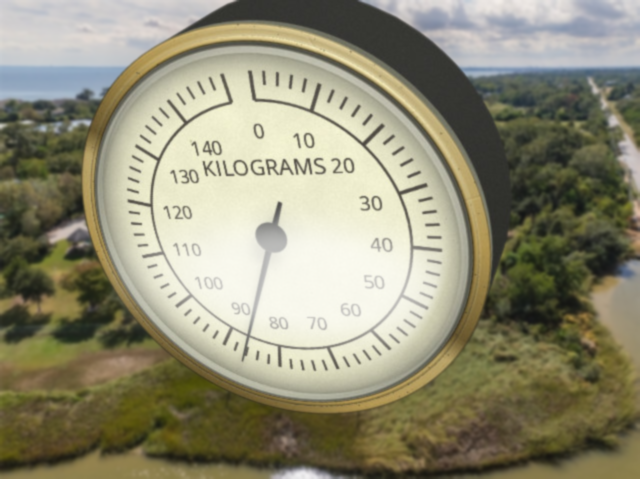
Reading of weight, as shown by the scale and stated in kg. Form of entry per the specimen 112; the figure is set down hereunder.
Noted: 86
